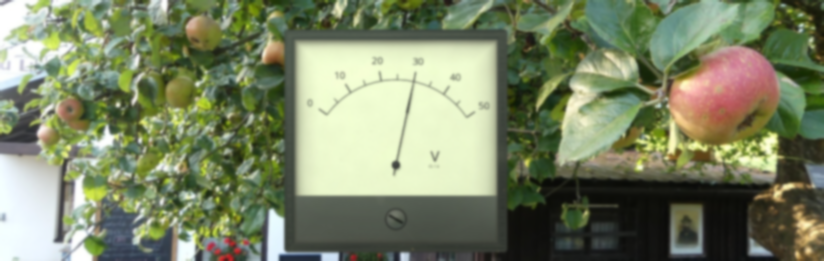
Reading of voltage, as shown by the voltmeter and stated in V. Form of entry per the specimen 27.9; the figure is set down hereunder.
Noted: 30
